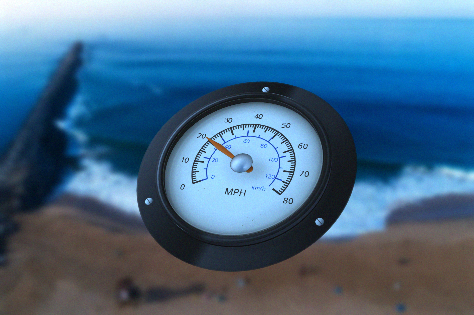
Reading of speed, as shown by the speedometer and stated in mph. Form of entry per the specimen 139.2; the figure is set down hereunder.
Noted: 20
